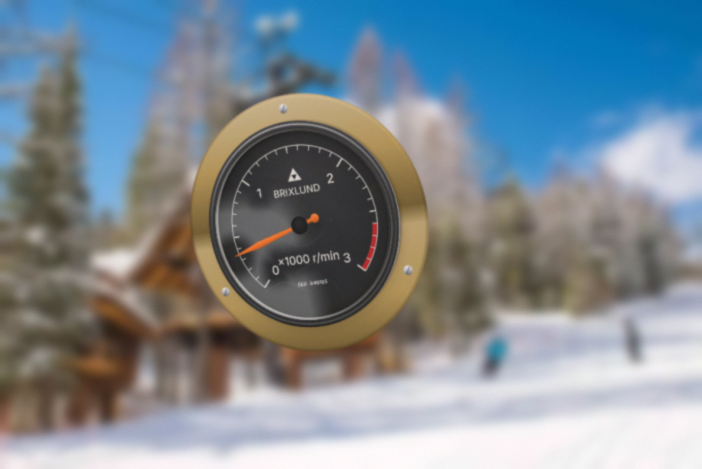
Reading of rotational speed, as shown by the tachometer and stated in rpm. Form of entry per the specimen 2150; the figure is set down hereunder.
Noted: 350
